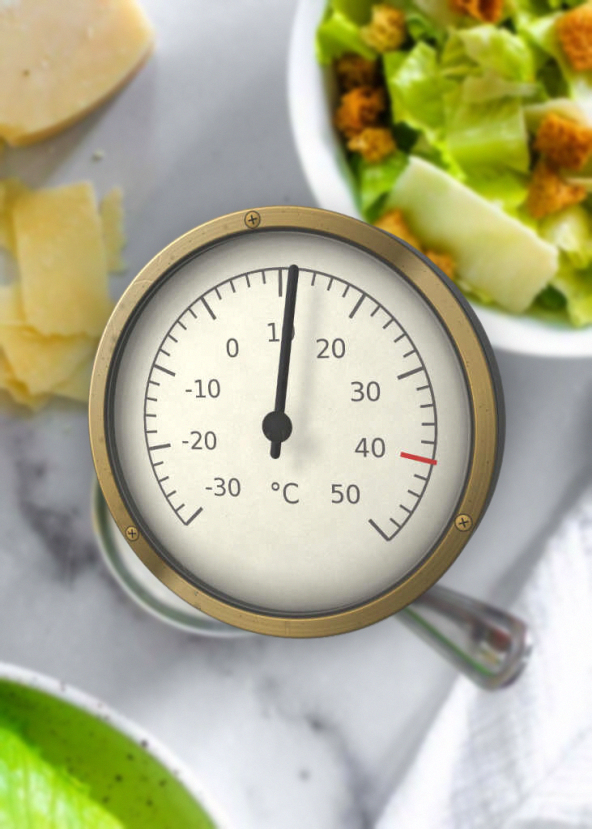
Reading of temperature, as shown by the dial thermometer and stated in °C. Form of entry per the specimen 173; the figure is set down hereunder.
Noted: 12
